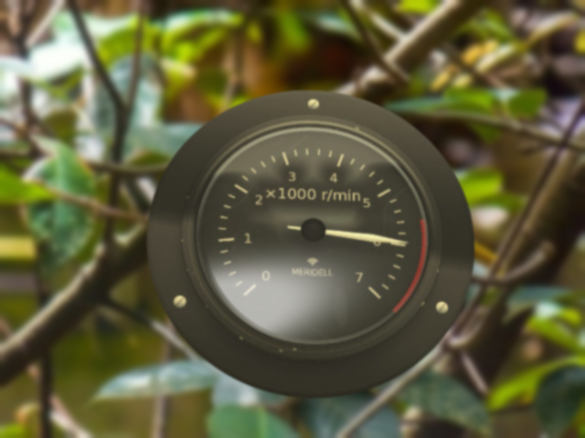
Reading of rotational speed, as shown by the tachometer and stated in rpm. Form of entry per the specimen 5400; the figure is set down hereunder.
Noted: 6000
